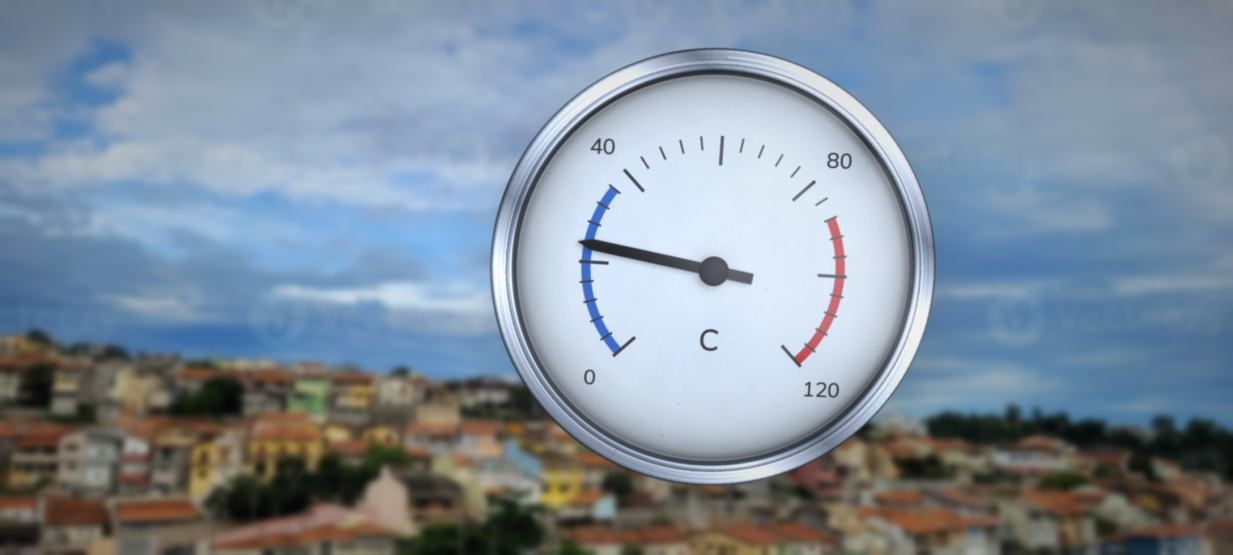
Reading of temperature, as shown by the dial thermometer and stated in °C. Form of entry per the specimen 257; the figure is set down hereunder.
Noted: 24
